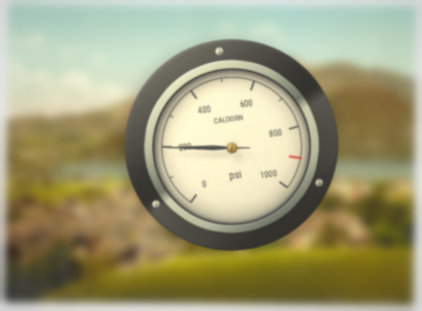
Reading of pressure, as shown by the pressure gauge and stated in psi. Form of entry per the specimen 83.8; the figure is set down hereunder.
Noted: 200
